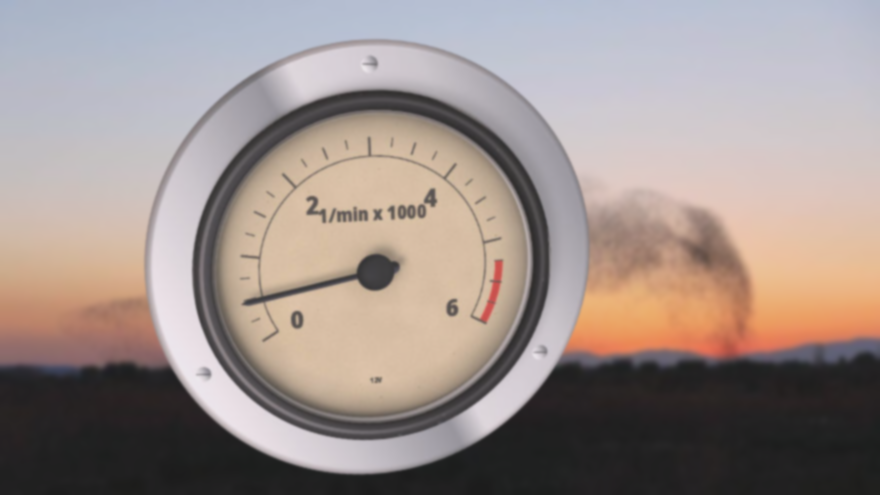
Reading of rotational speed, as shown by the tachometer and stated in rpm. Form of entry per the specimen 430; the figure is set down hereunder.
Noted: 500
